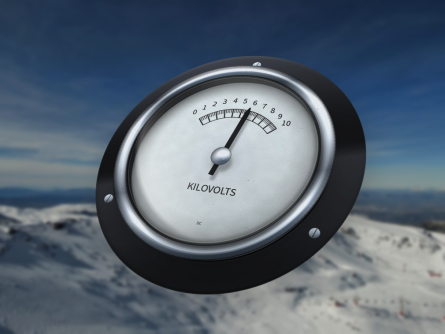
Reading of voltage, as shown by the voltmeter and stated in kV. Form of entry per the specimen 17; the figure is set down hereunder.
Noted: 6
